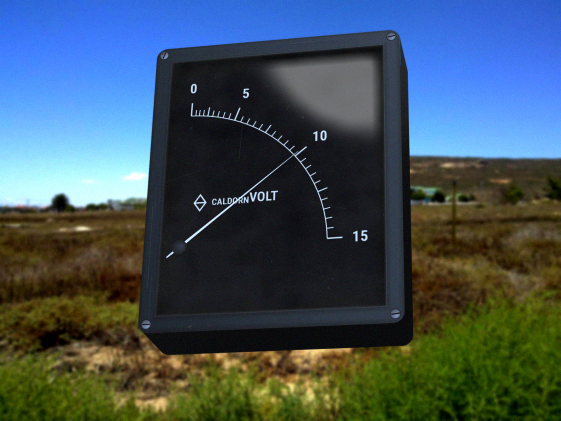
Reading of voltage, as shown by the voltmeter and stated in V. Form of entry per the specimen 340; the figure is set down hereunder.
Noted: 10
